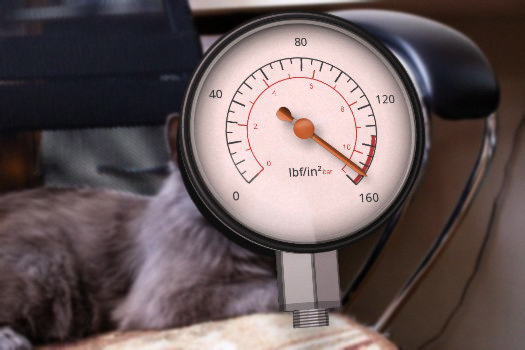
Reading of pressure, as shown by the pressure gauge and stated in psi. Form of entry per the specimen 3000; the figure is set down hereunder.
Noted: 155
